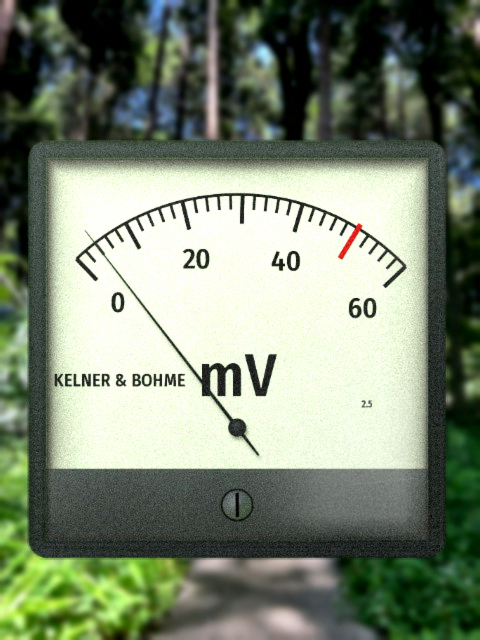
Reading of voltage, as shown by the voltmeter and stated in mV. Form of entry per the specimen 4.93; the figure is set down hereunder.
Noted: 4
